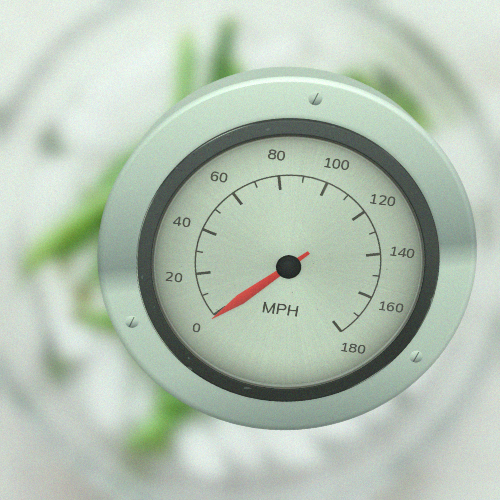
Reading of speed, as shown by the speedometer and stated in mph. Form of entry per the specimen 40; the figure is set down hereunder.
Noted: 0
